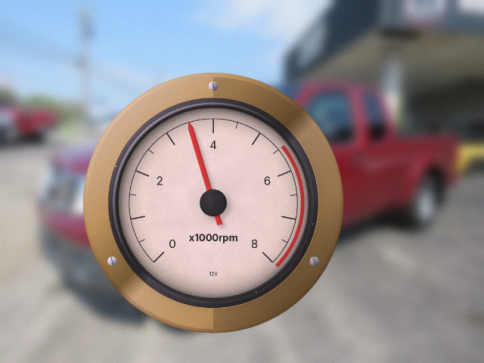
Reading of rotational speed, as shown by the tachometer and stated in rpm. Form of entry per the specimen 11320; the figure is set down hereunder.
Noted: 3500
